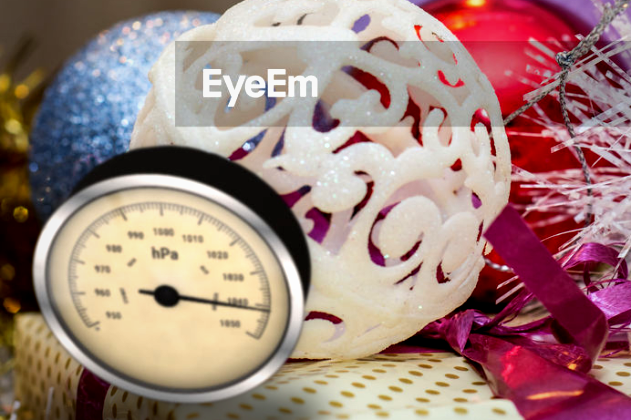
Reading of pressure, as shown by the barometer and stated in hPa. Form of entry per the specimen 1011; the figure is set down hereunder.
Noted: 1040
